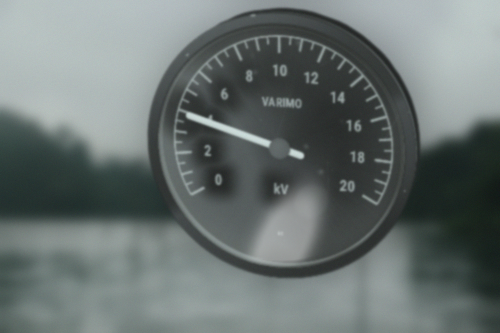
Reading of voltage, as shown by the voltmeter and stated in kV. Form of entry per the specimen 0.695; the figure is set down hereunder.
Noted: 4
